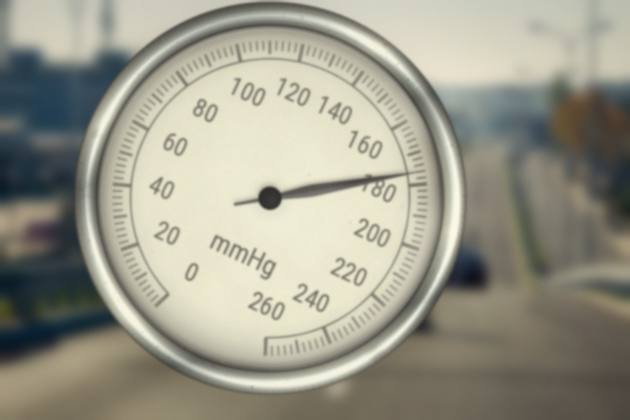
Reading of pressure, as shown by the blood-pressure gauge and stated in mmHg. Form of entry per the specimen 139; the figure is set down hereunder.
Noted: 176
